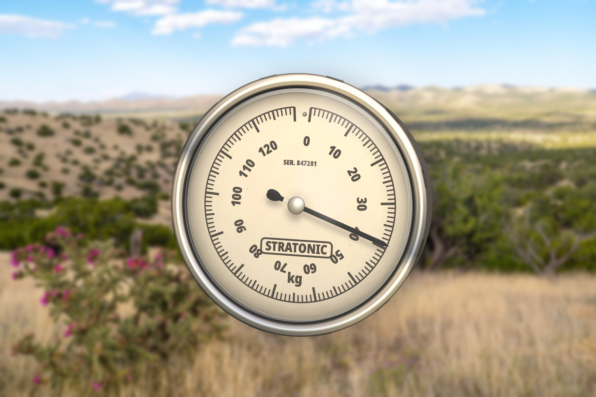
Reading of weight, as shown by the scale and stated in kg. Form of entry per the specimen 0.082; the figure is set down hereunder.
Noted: 39
